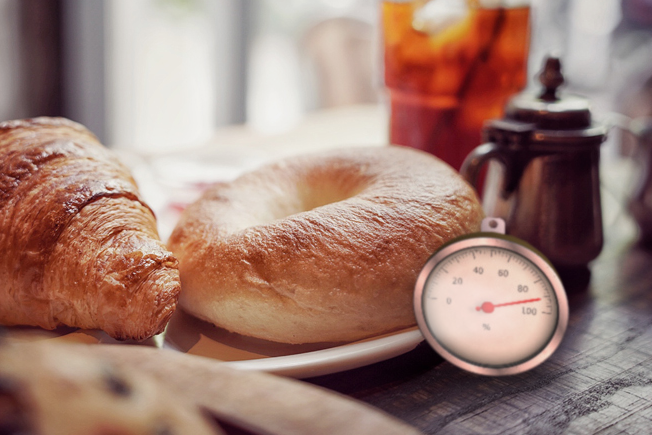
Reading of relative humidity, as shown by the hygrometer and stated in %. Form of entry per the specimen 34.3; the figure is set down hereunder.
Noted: 90
